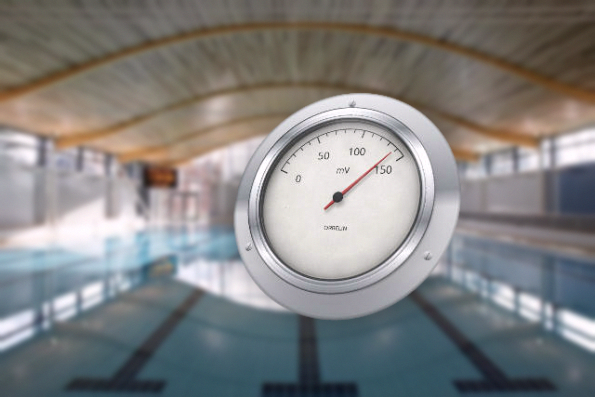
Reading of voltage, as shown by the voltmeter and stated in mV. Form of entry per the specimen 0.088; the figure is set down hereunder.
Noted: 140
